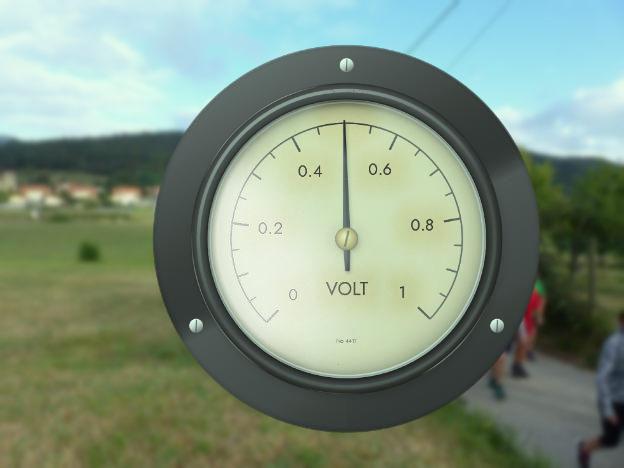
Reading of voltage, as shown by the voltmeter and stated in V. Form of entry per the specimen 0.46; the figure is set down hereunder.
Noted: 0.5
